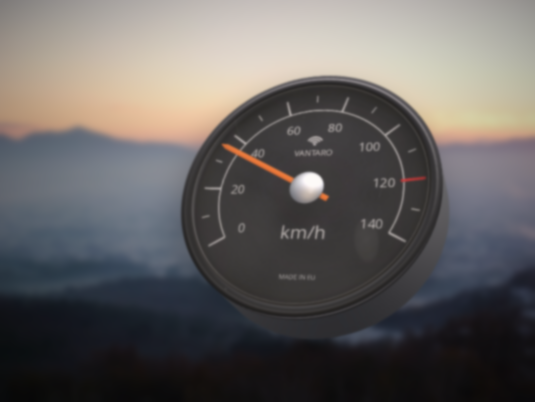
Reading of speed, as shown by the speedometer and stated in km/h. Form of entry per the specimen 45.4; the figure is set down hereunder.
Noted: 35
